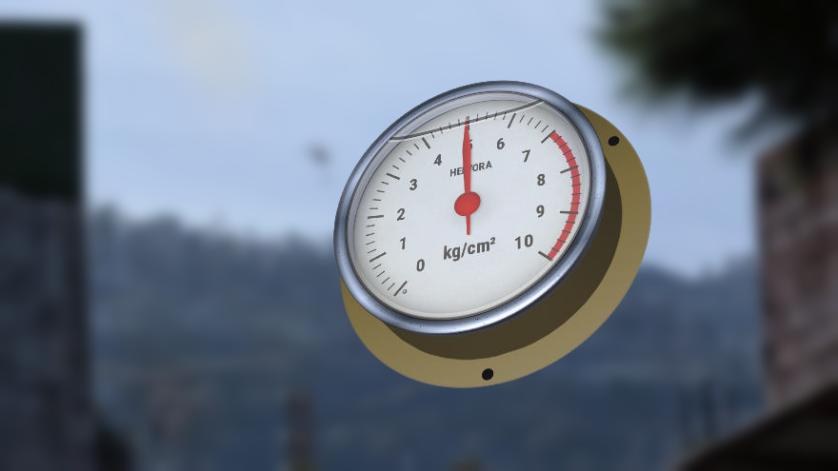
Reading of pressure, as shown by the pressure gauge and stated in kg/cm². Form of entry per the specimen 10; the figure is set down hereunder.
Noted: 5
